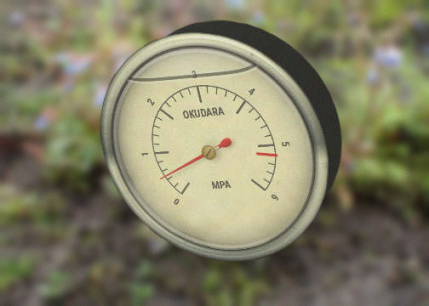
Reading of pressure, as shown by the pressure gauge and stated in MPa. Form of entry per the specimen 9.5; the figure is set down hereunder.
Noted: 0.5
